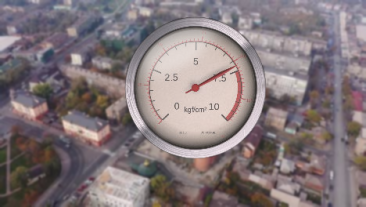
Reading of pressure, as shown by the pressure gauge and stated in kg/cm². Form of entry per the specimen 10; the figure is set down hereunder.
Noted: 7.25
